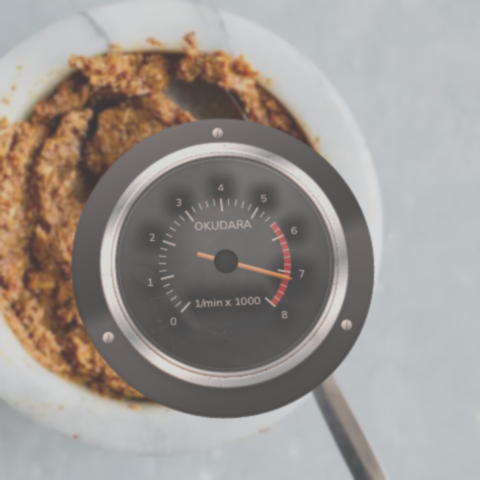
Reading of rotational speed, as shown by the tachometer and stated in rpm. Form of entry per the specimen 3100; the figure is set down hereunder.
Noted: 7200
